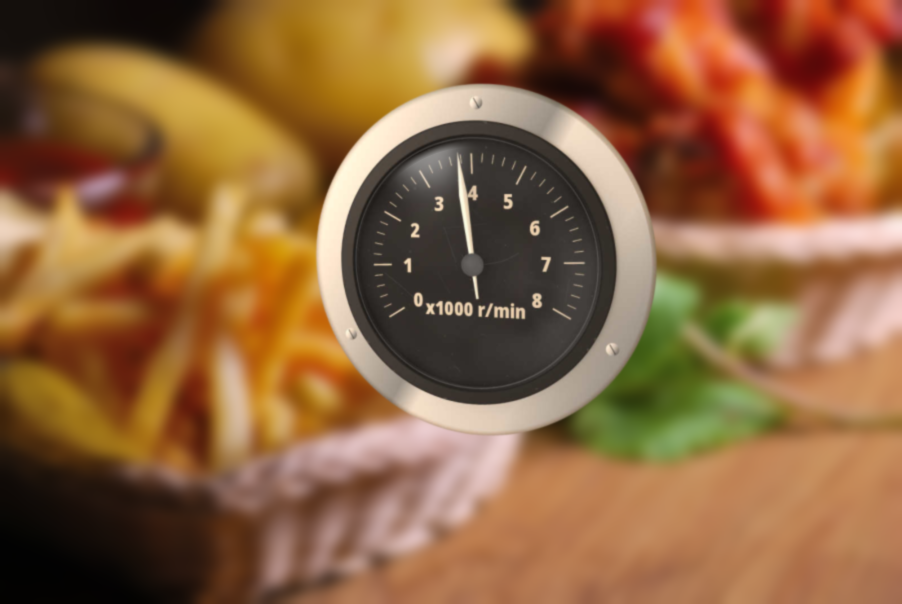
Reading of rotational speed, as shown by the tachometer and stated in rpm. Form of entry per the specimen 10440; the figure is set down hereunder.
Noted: 3800
